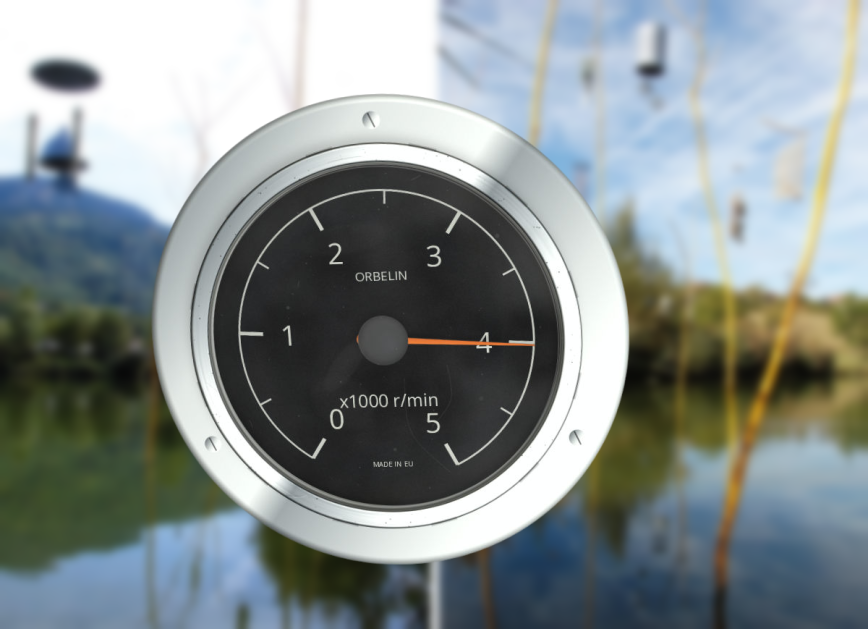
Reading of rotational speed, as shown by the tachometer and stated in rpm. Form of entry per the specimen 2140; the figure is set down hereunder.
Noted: 4000
